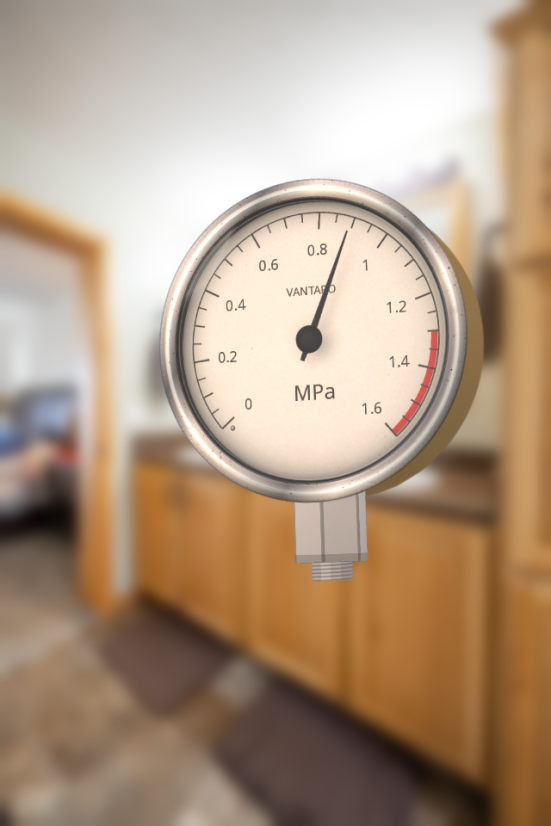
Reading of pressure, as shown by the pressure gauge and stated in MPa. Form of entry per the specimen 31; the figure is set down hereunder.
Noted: 0.9
